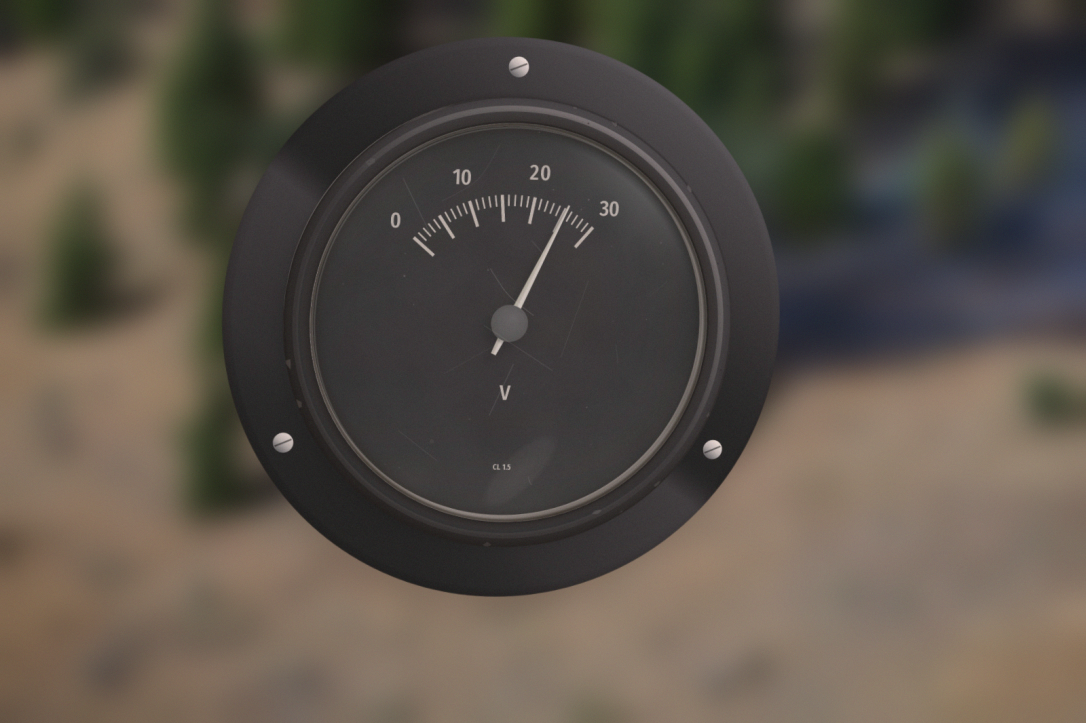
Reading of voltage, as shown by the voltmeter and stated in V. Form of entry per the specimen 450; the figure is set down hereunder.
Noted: 25
